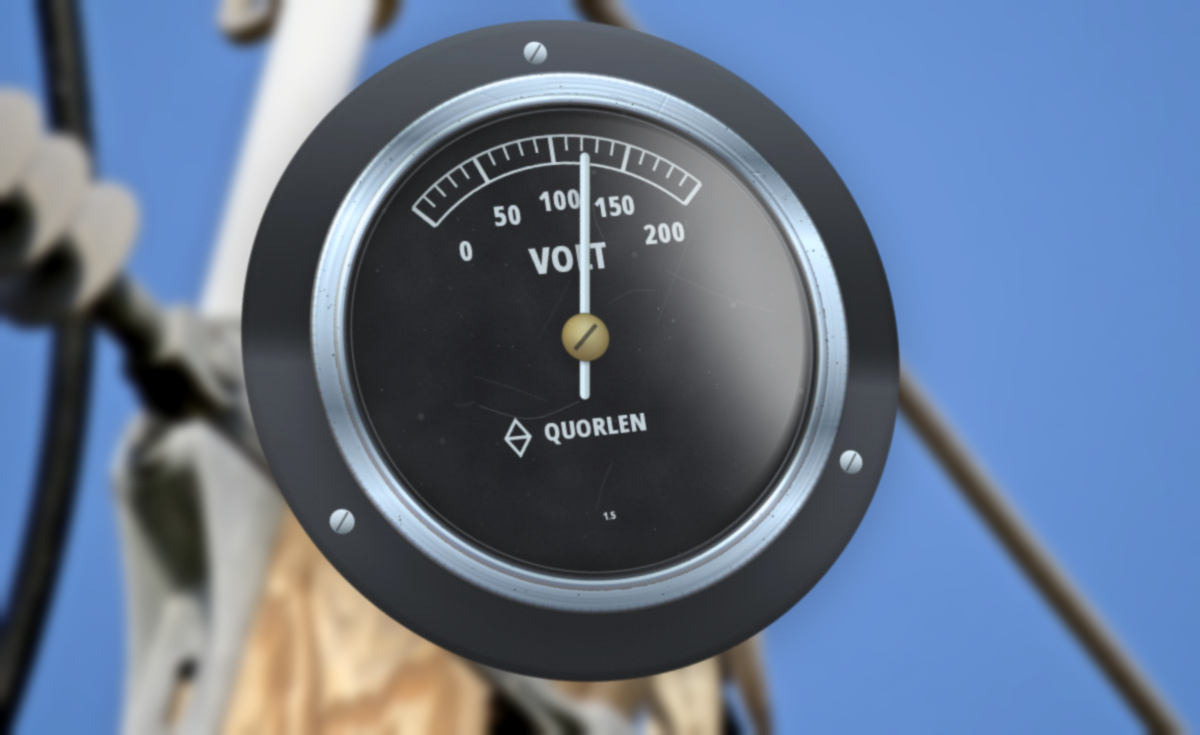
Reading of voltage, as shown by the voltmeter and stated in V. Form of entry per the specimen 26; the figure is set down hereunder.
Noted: 120
